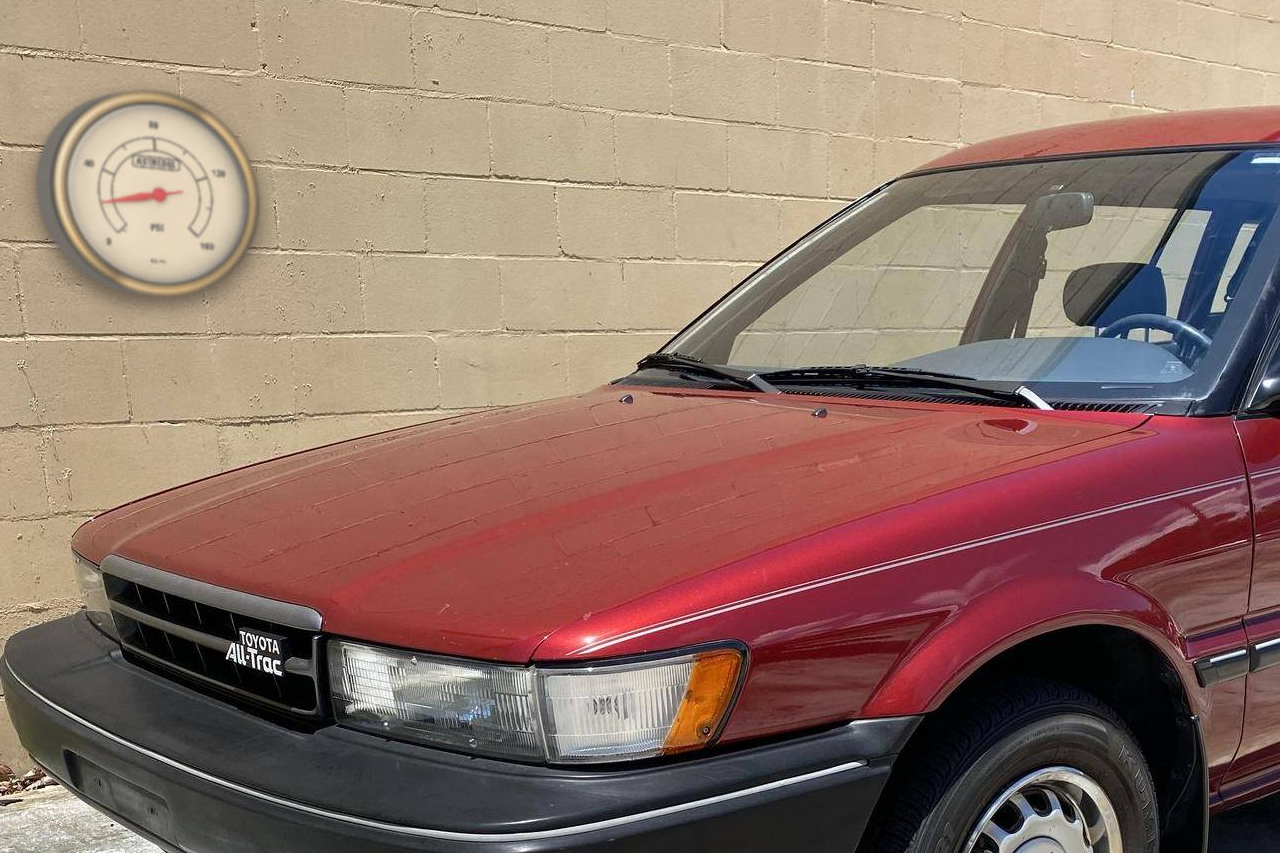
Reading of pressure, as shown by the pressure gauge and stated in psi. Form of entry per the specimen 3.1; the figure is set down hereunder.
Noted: 20
